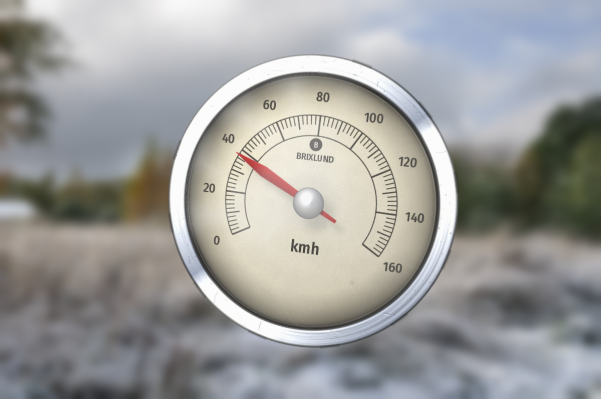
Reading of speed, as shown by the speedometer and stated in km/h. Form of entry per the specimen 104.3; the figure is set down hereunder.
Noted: 38
